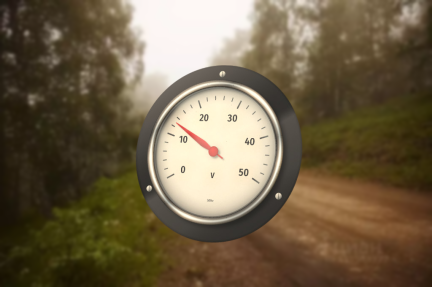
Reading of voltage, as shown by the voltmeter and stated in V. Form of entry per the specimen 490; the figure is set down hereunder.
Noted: 13
